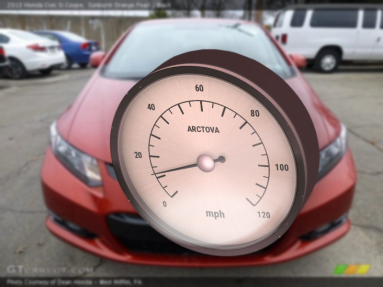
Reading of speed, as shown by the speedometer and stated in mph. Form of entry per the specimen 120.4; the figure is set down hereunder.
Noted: 12.5
